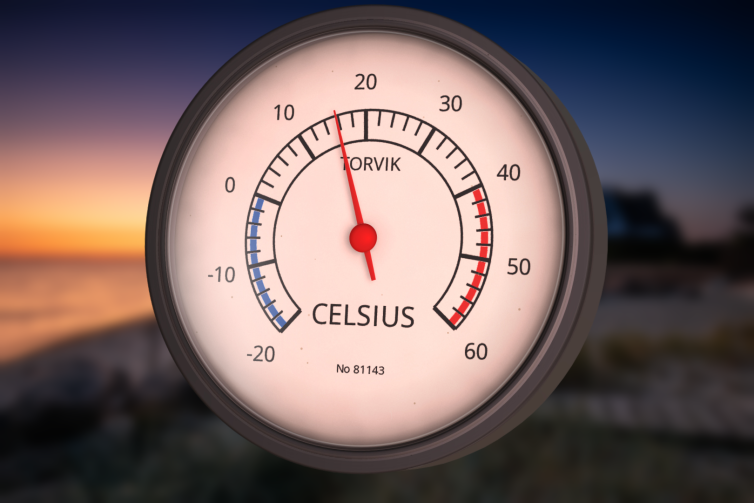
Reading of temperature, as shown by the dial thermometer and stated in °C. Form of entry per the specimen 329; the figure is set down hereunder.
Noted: 16
